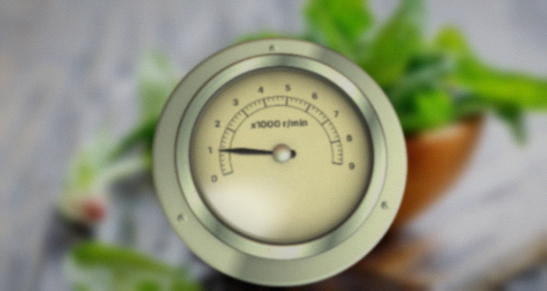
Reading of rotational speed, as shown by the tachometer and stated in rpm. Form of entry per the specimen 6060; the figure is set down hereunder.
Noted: 1000
